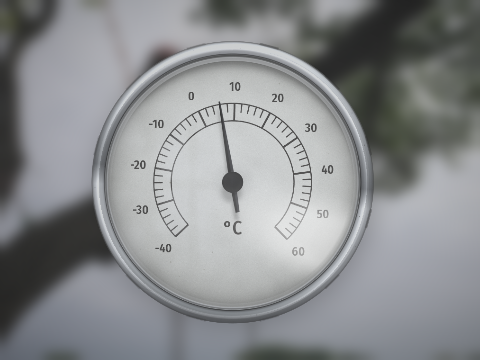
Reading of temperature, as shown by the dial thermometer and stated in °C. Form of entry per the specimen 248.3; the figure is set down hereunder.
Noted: 6
